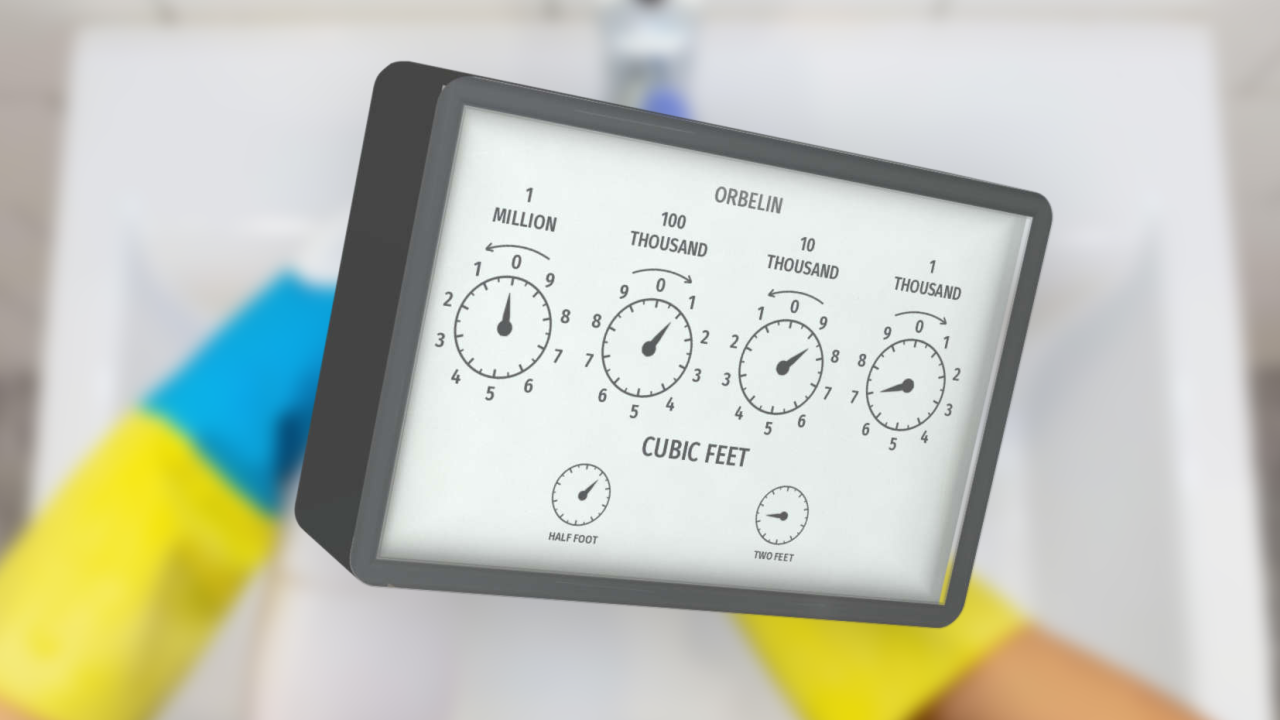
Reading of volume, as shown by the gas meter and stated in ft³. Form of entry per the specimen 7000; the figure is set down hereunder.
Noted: 8700
